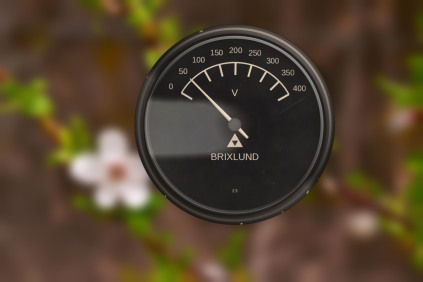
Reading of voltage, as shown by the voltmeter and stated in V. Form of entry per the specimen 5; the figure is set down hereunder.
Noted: 50
